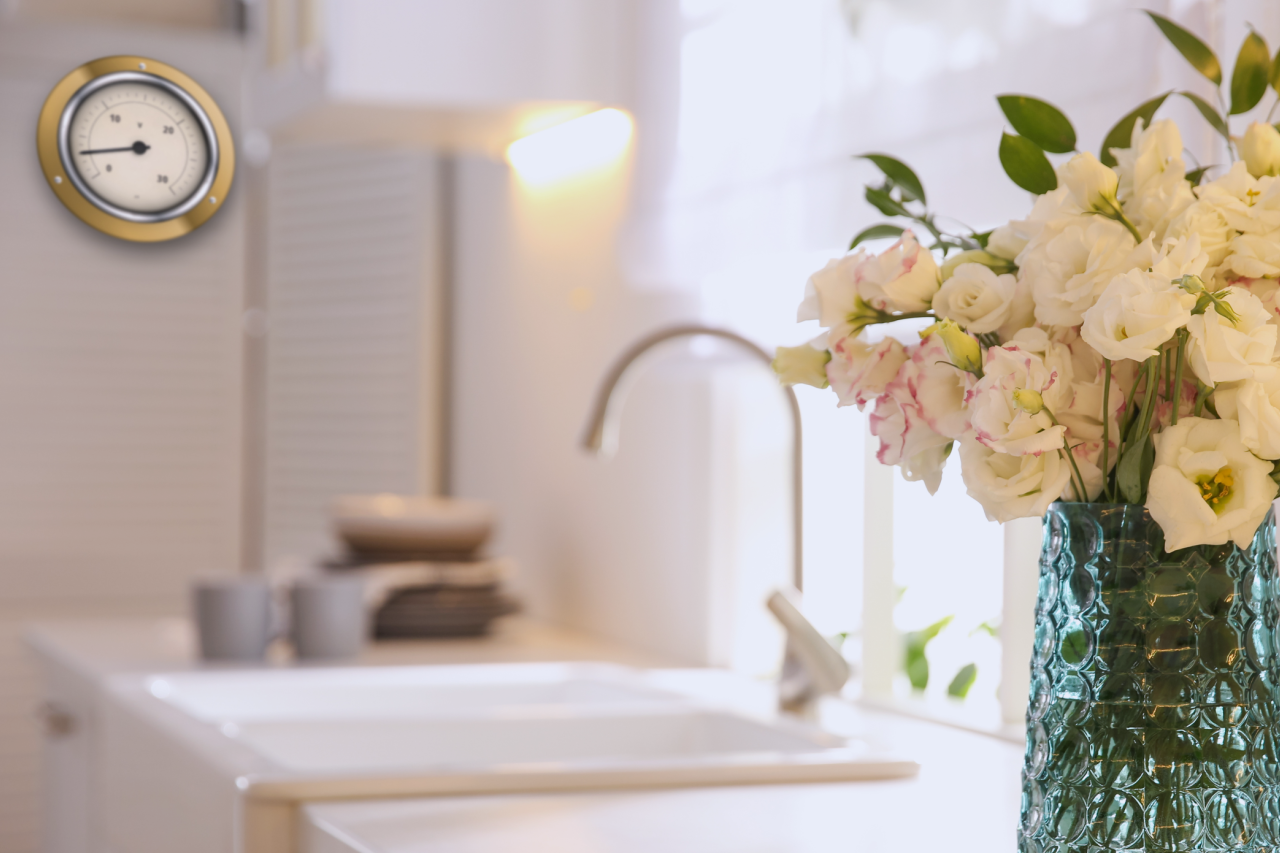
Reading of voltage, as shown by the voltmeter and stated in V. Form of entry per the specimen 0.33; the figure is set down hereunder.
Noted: 3
